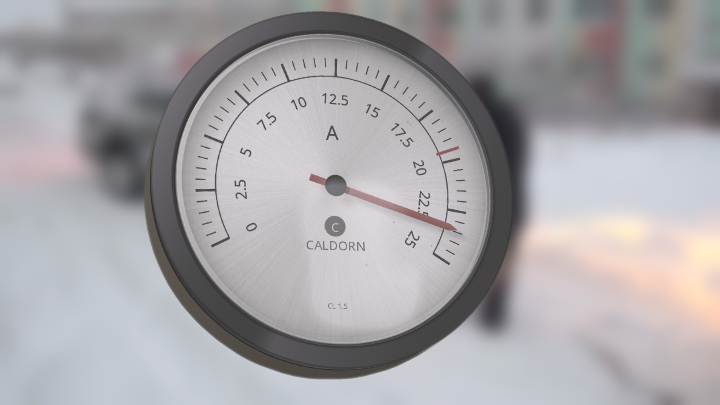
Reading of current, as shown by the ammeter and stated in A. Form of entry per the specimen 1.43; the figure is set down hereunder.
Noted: 23.5
